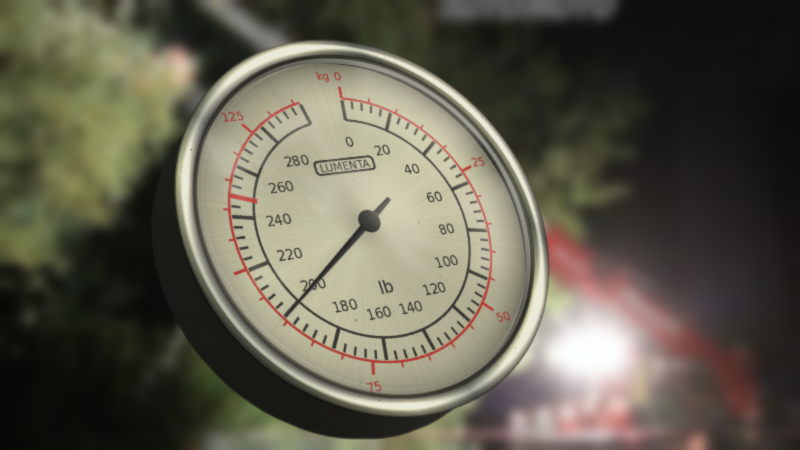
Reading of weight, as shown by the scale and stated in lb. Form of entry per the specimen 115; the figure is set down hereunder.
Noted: 200
